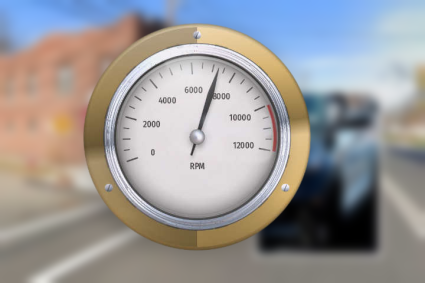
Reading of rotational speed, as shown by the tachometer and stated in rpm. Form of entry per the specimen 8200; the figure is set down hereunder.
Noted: 7250
